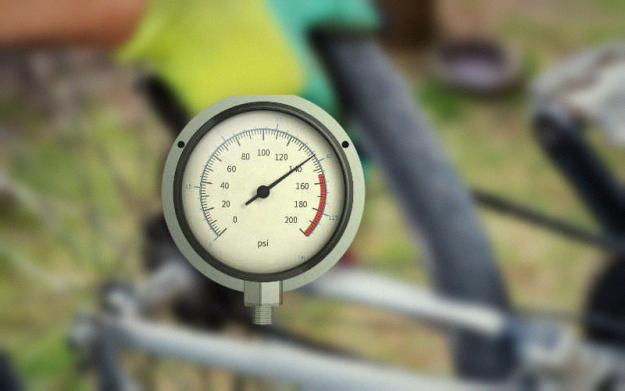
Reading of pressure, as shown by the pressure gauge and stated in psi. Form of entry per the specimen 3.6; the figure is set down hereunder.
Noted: 140
